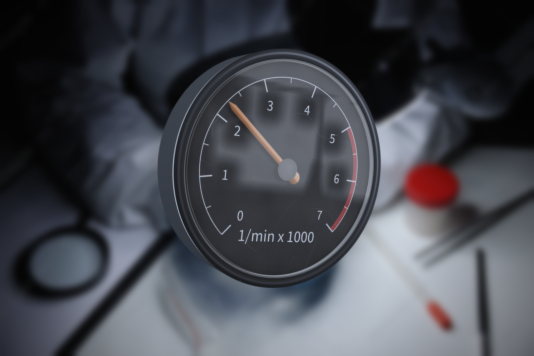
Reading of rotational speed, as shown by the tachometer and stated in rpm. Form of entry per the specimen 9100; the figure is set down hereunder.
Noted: 2250
